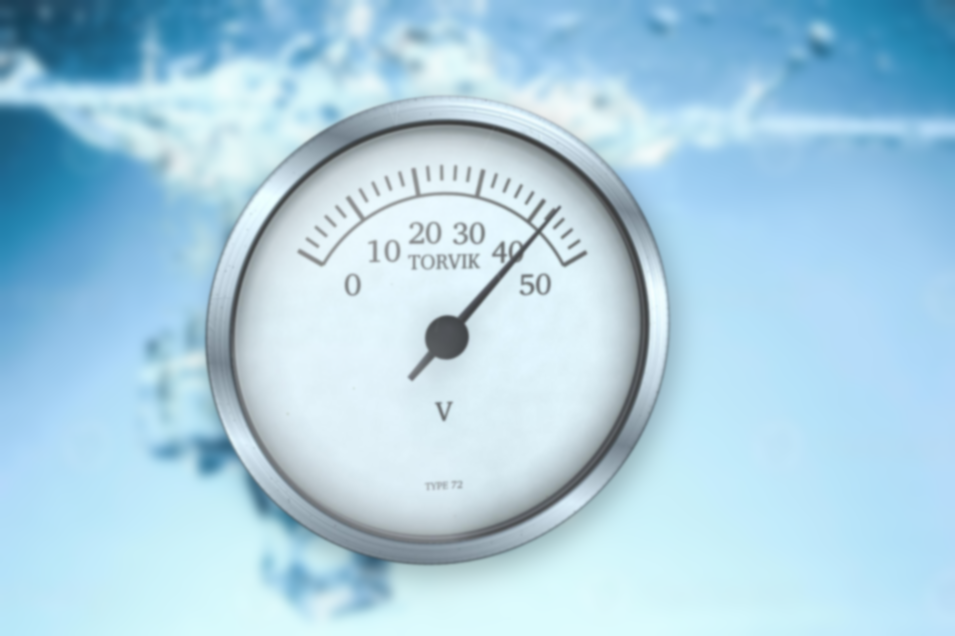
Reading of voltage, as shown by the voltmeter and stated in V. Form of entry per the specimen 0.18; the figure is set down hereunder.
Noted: 42
